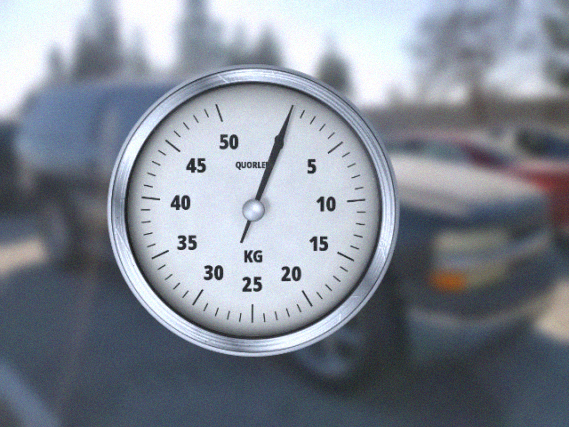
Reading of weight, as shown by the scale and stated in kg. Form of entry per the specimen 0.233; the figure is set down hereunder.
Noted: 0
